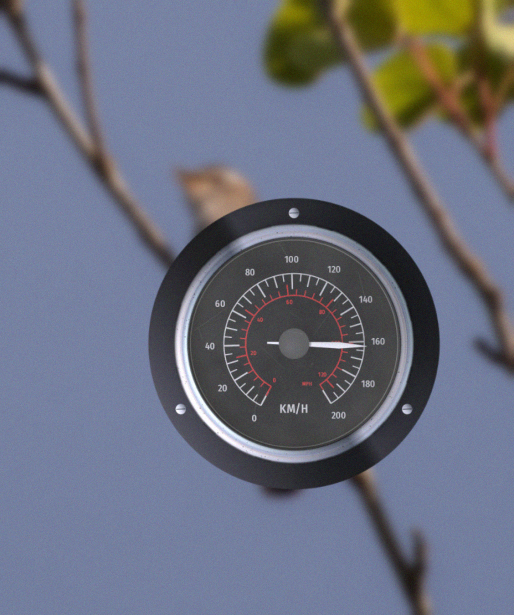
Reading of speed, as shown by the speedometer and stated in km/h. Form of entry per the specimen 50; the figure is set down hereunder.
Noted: 162.5
